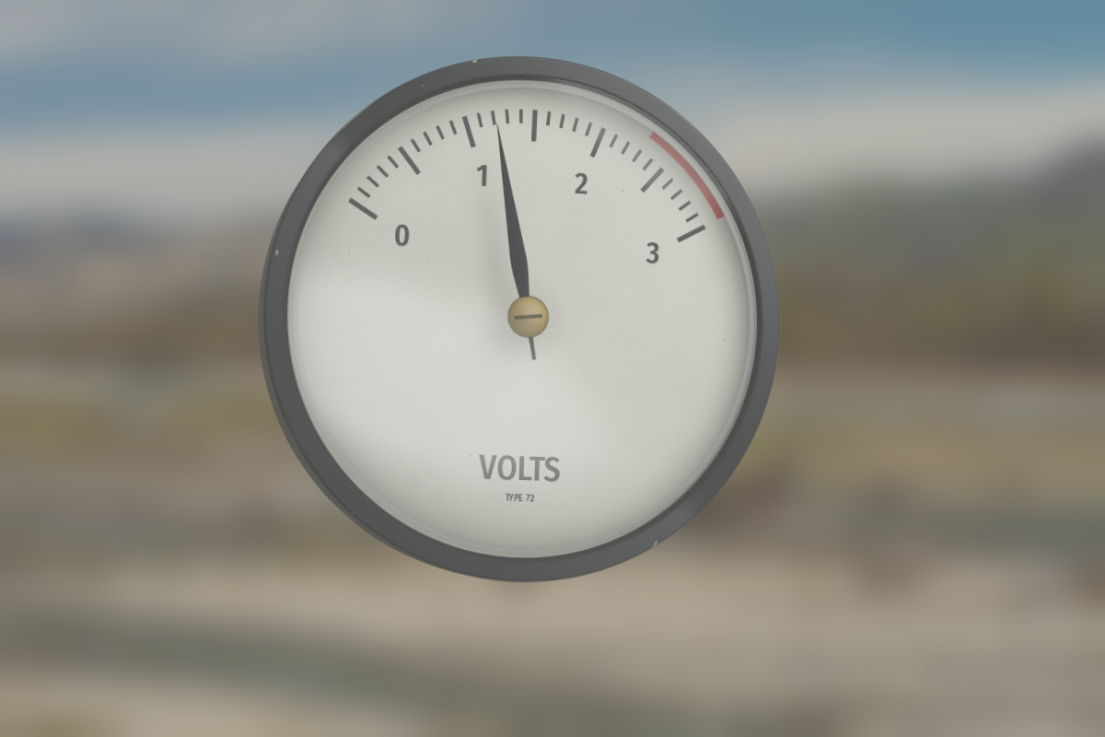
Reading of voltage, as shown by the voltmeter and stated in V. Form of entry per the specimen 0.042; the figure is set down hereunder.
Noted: 1.2
